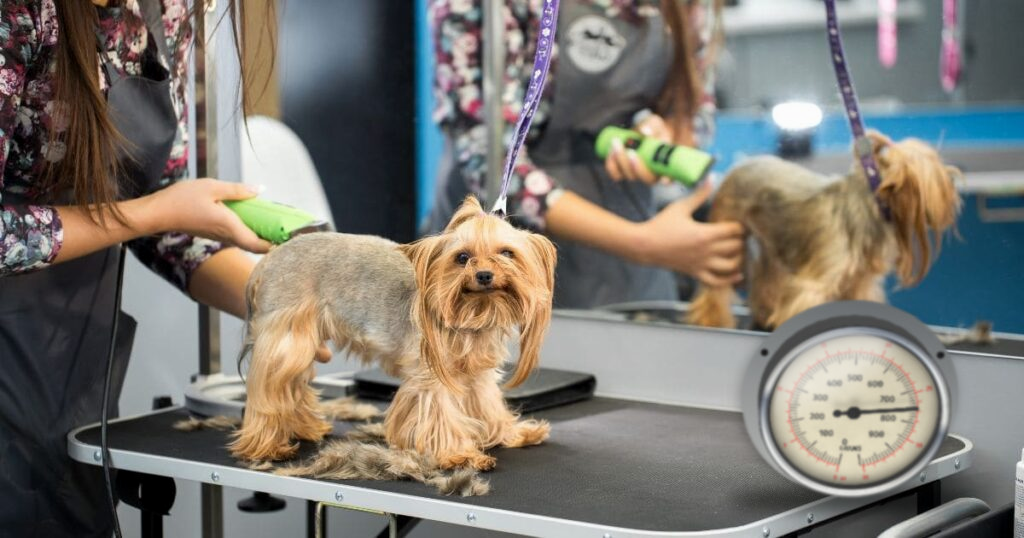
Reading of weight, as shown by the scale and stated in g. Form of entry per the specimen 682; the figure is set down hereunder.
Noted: 750
